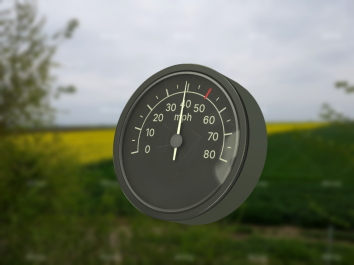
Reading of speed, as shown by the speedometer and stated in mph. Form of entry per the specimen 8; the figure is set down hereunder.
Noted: 40
